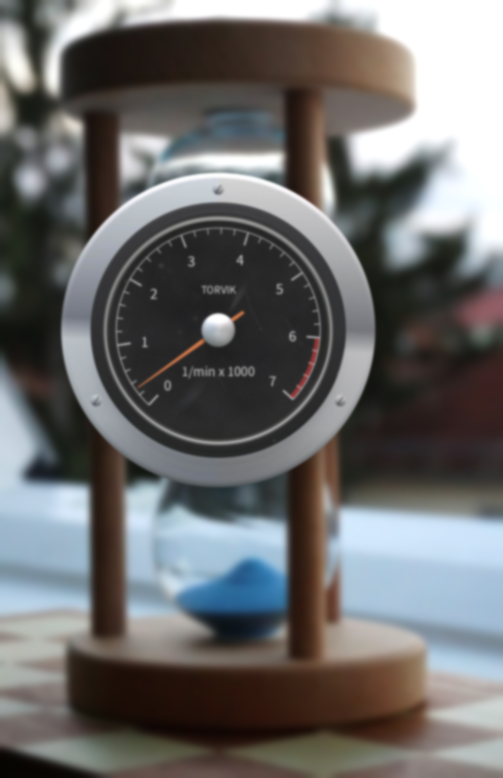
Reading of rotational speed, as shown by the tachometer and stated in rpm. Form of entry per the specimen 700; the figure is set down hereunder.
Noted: 300
